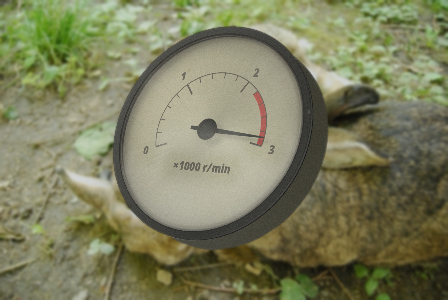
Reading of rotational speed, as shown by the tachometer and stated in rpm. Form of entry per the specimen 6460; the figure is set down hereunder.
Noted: 2900
